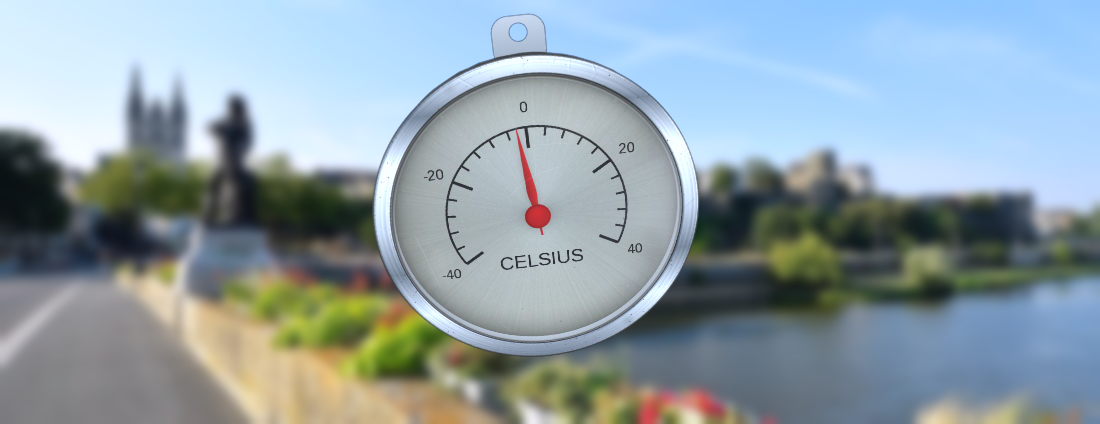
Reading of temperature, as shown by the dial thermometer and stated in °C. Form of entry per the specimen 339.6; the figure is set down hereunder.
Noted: -2
